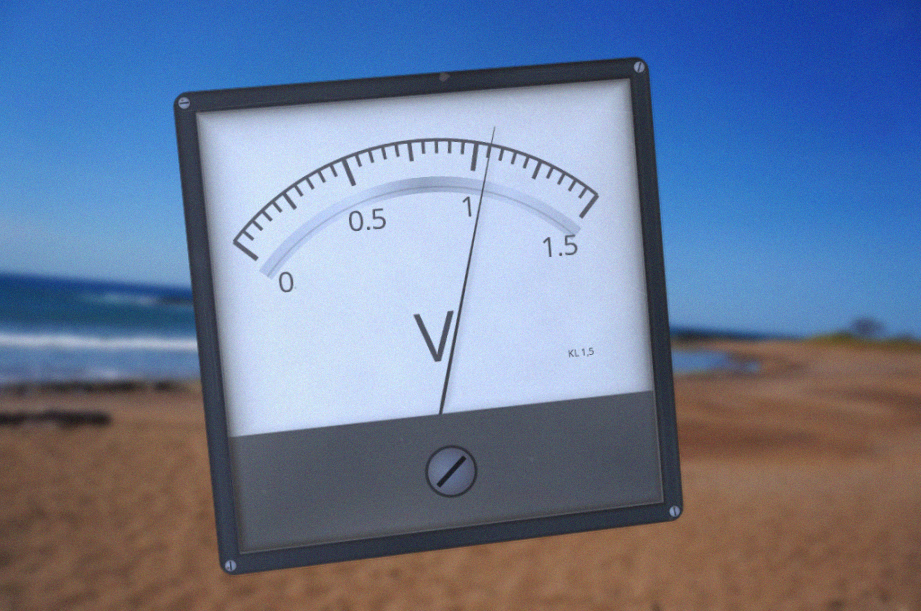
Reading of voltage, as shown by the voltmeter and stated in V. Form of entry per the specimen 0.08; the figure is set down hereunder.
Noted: 1.05
